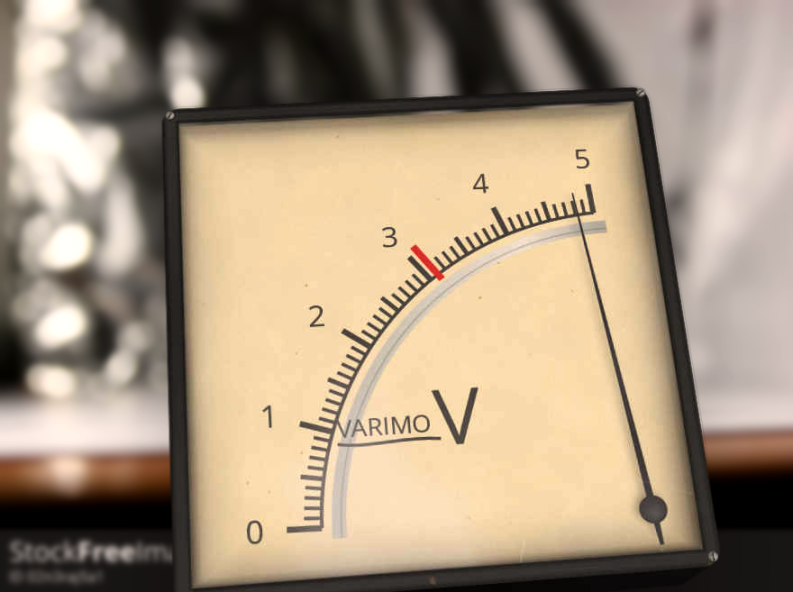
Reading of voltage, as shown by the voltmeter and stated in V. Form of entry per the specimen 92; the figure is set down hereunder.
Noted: 4.8
